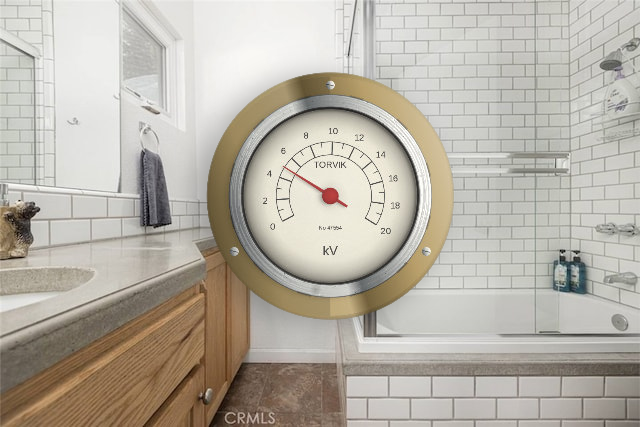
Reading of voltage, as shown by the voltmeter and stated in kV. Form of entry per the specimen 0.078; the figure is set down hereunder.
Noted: 5
